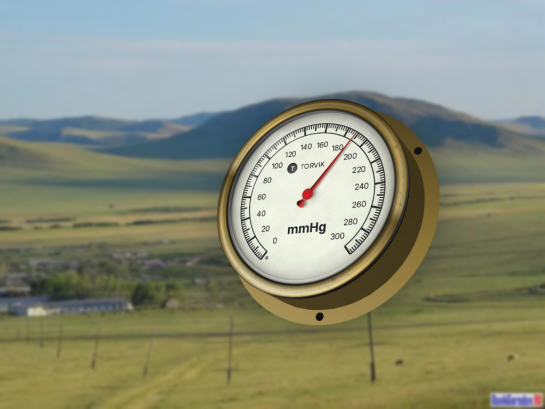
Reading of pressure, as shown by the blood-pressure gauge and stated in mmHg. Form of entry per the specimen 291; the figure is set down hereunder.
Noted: 190
